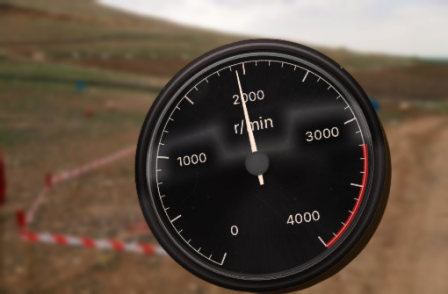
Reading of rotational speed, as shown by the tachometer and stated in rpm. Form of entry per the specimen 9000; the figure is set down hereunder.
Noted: 1950
